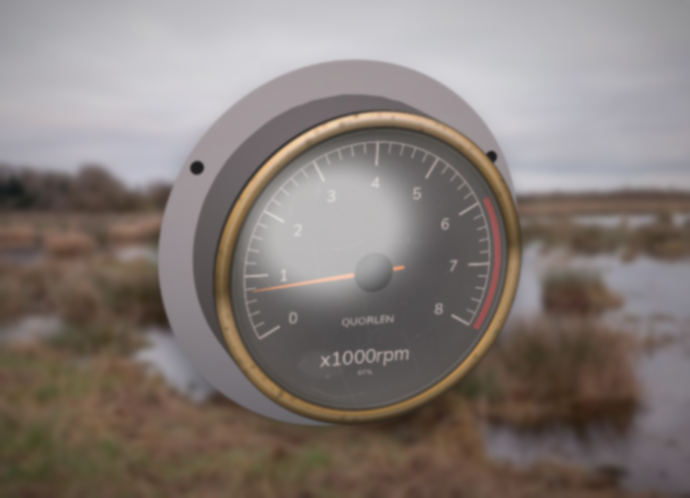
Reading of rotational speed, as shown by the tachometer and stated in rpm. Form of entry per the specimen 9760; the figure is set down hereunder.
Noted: 800
